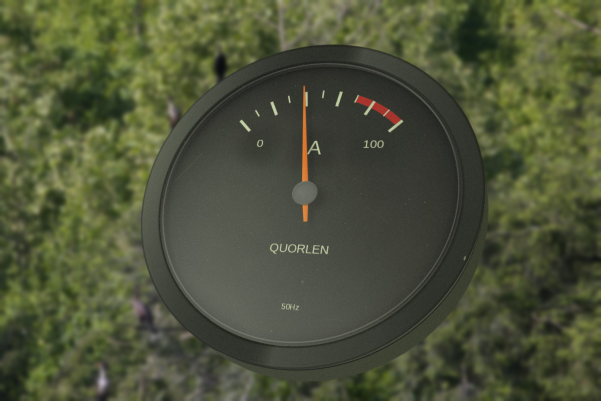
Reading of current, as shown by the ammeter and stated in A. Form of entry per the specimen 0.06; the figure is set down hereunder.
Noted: 40
